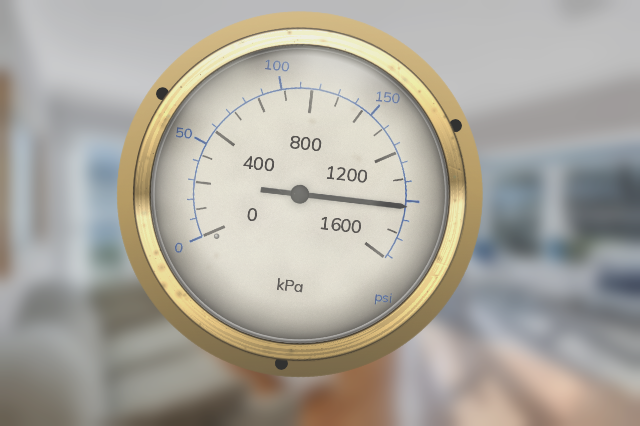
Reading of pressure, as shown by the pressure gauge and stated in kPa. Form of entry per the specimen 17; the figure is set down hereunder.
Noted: 1400
